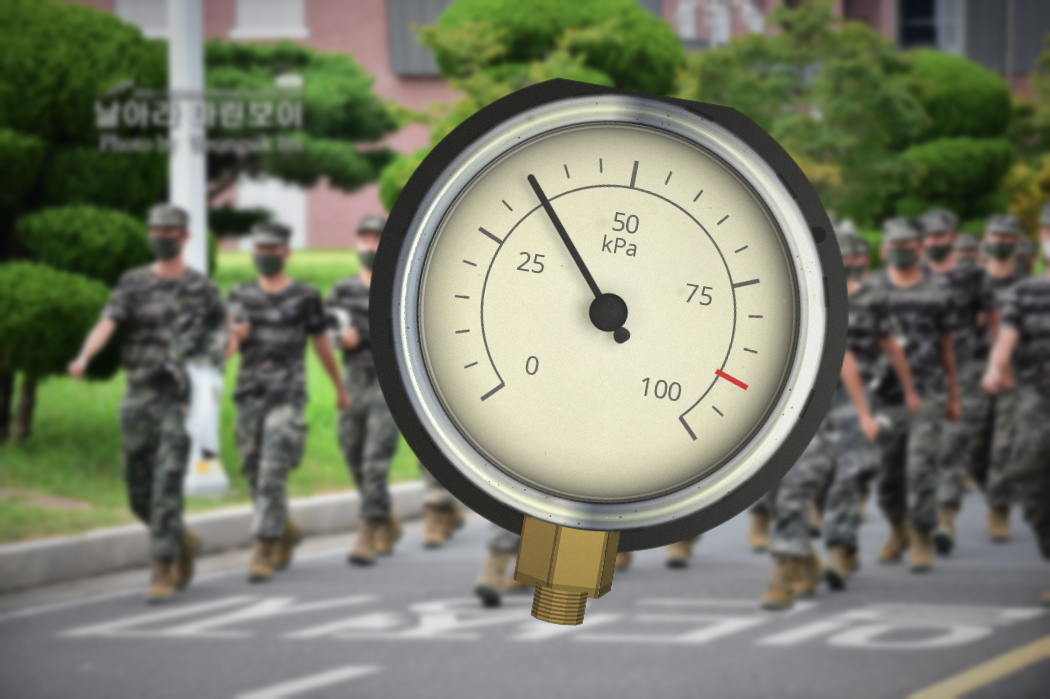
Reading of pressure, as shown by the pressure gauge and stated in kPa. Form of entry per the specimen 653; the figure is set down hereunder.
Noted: 35
